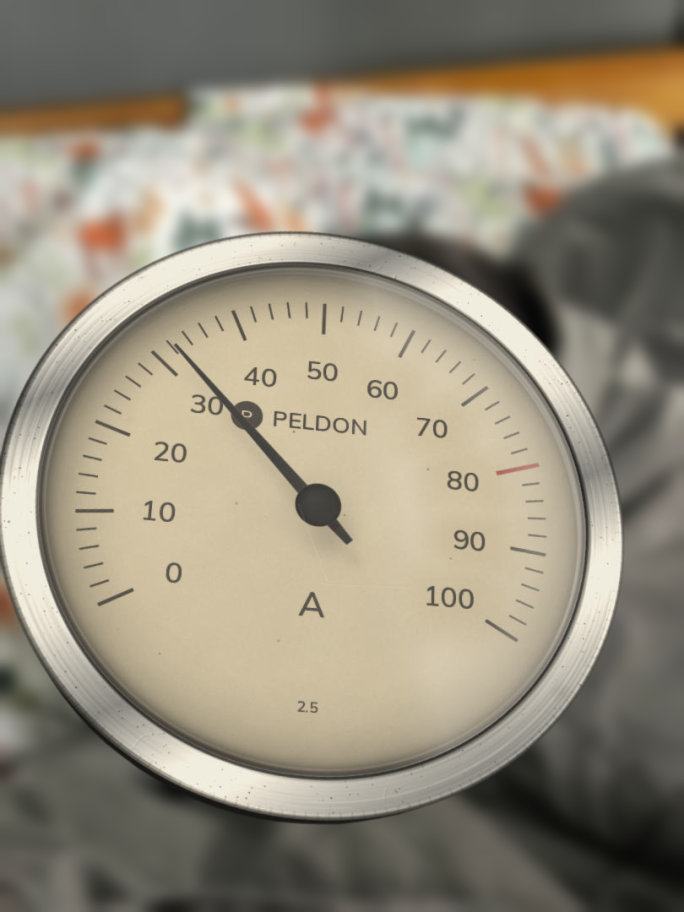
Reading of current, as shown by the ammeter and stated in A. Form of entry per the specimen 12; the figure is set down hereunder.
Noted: 32
